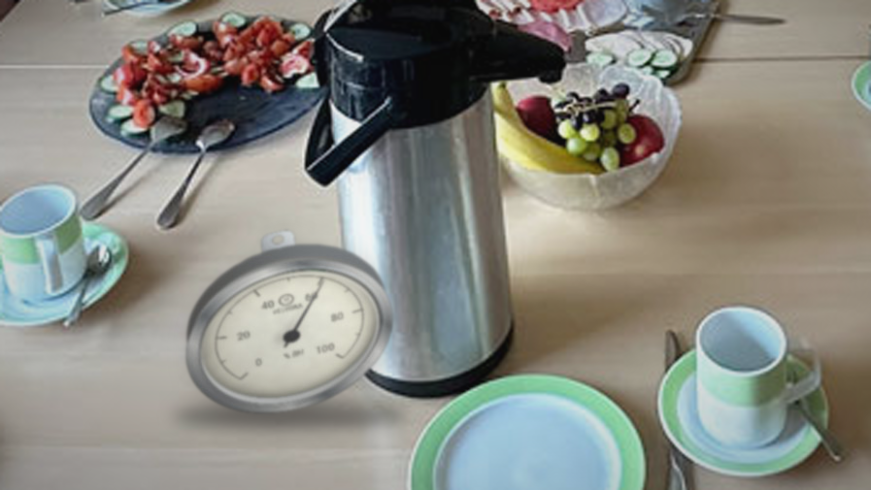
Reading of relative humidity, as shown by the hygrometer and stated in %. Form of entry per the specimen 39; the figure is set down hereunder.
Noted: 60
